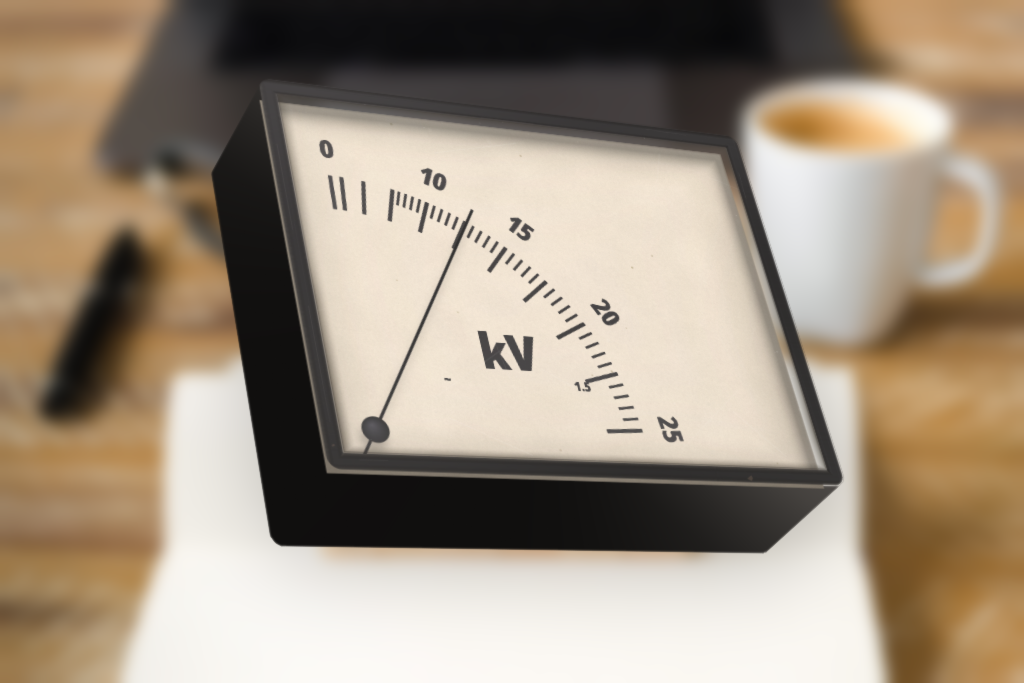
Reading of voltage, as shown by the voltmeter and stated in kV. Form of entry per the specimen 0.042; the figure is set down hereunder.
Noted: 12.5
